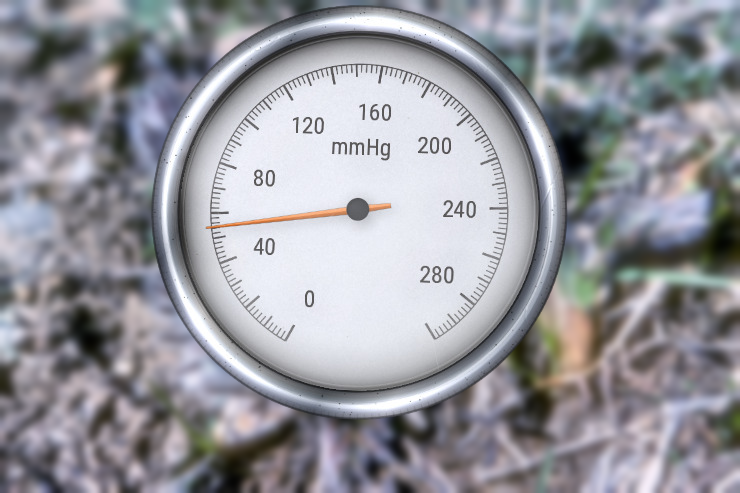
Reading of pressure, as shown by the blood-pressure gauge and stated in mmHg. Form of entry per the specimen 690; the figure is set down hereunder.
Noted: 54
